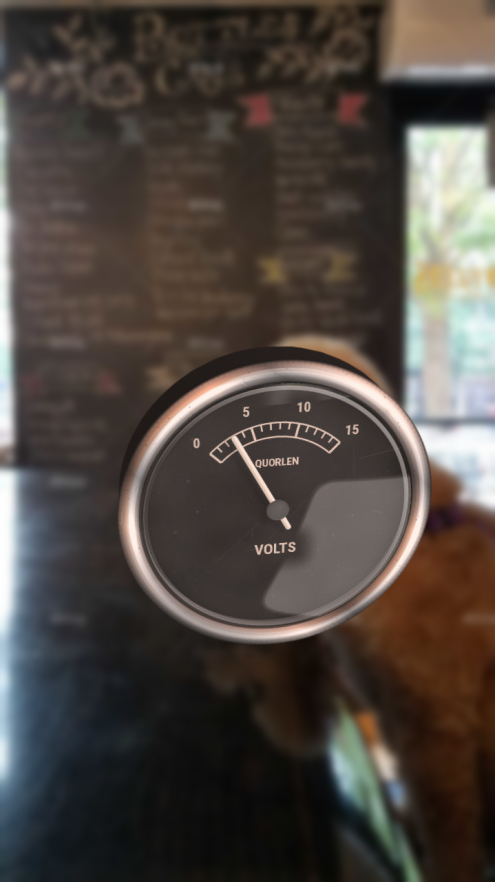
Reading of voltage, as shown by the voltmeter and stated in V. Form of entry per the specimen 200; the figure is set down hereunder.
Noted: 3
